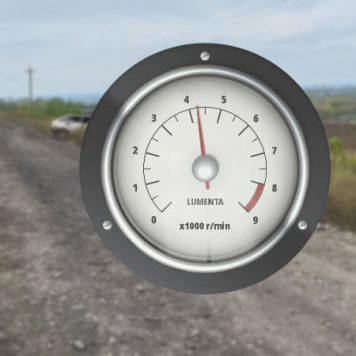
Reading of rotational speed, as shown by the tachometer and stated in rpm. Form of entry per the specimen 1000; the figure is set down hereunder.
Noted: 4250
